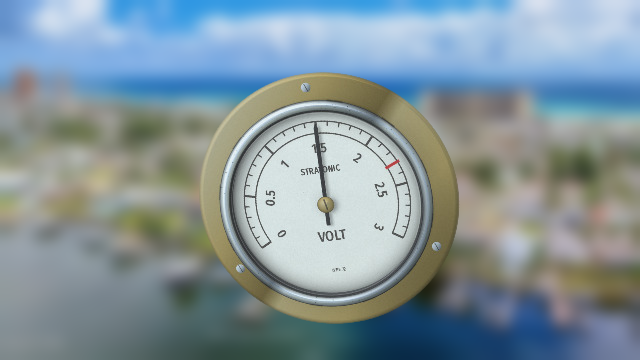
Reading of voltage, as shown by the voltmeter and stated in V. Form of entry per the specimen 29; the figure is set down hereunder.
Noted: 1.5
